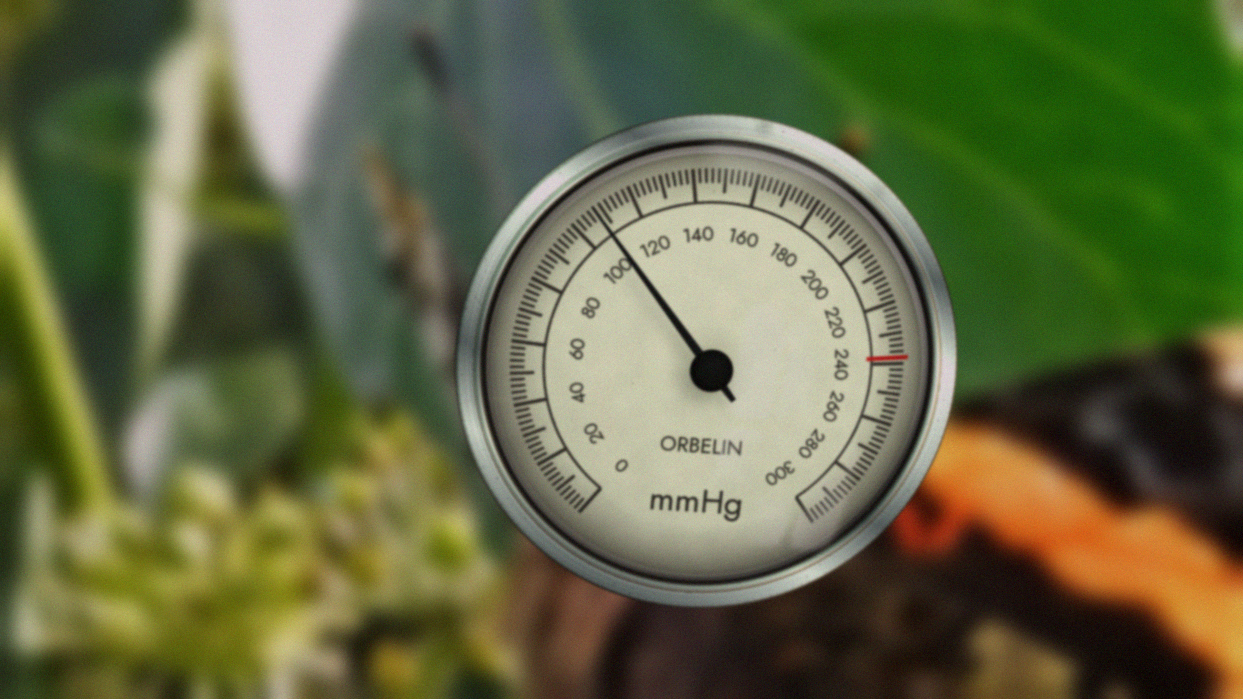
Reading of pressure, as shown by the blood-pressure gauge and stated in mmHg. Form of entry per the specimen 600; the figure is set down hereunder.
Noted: 108
